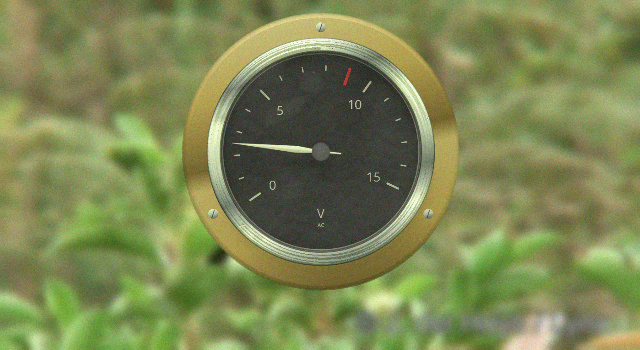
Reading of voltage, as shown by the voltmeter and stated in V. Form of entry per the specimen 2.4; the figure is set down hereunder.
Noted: 2.5
